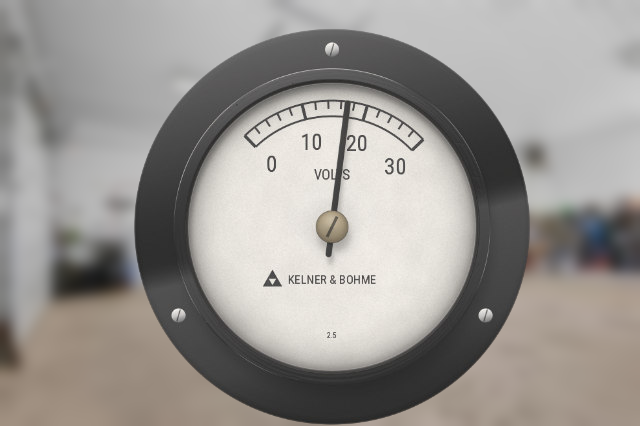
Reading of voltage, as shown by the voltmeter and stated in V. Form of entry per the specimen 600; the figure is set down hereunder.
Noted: 17
